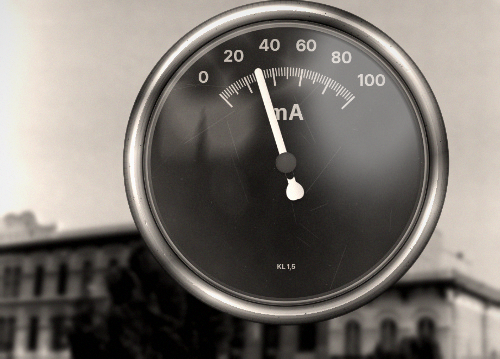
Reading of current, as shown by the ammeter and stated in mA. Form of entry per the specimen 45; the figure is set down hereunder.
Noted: 30
